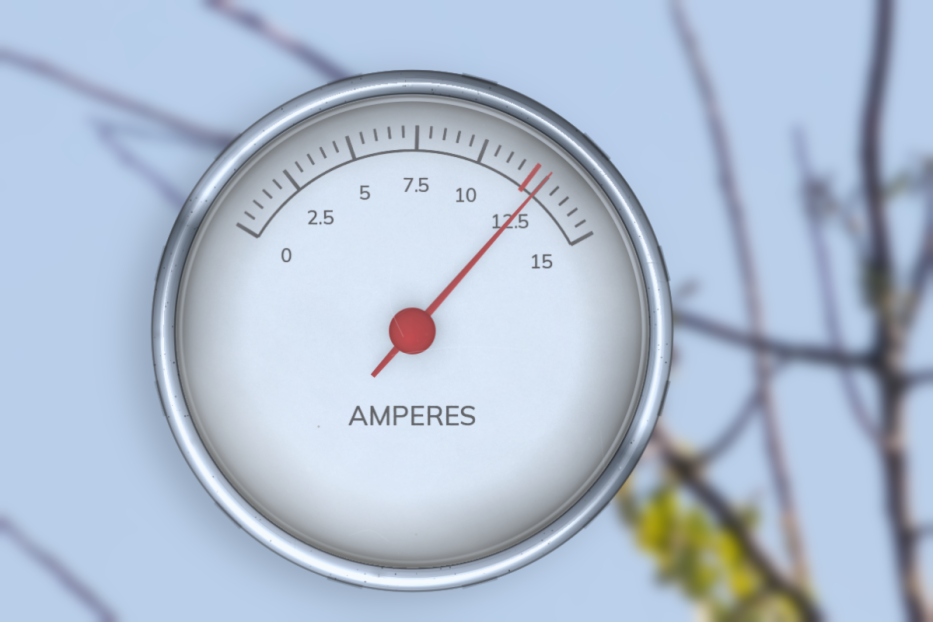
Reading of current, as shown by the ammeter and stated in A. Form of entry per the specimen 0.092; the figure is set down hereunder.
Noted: 12.5
